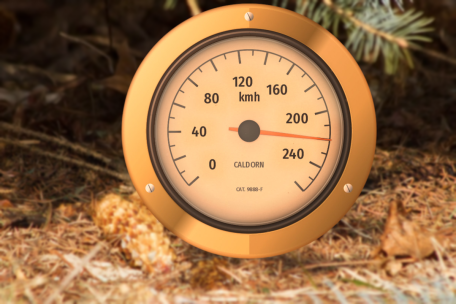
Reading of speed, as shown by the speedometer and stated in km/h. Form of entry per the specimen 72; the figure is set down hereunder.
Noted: 220
